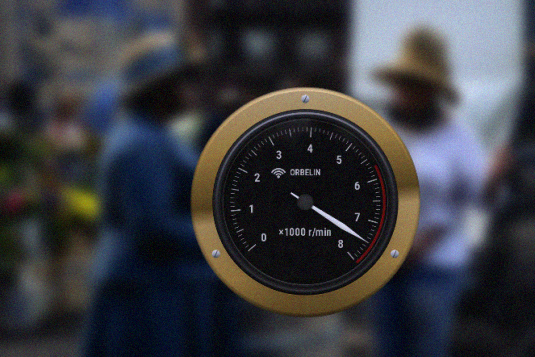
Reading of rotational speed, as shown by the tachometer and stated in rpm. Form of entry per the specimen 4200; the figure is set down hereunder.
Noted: 7500
